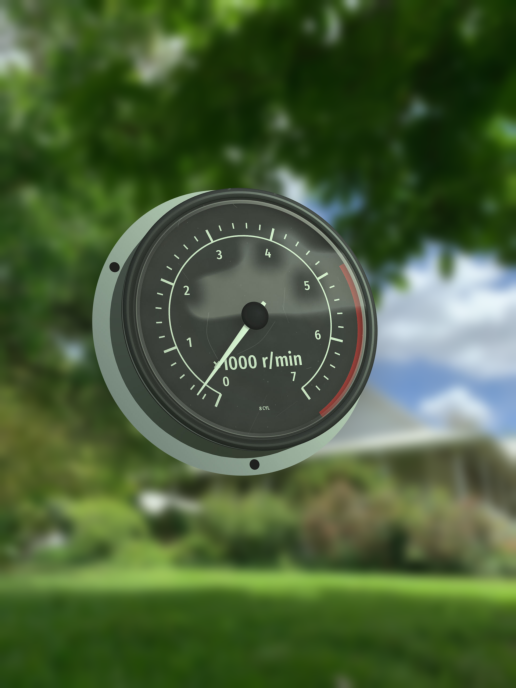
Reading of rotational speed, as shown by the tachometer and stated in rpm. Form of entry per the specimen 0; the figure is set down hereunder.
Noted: 300
